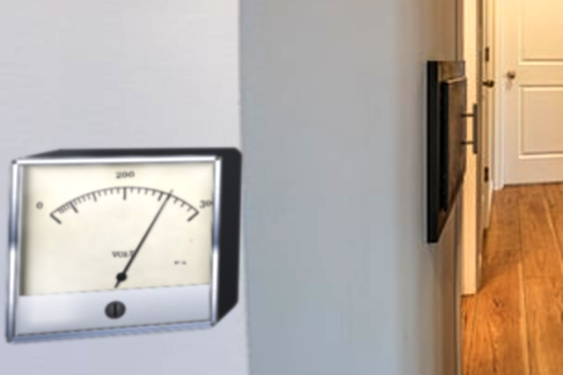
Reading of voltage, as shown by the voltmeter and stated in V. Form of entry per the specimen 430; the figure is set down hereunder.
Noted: 260
